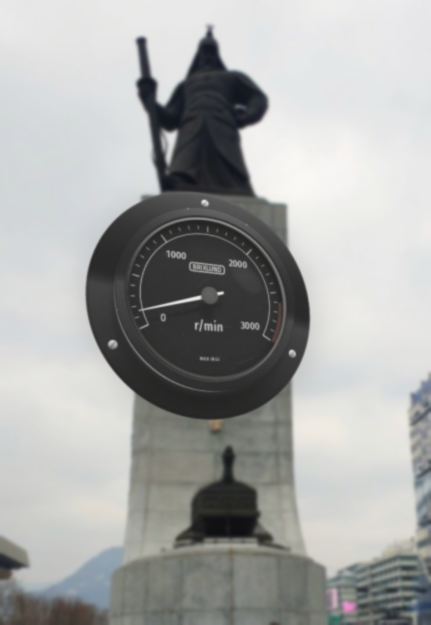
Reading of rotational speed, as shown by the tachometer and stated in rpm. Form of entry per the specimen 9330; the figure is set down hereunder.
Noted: 150
